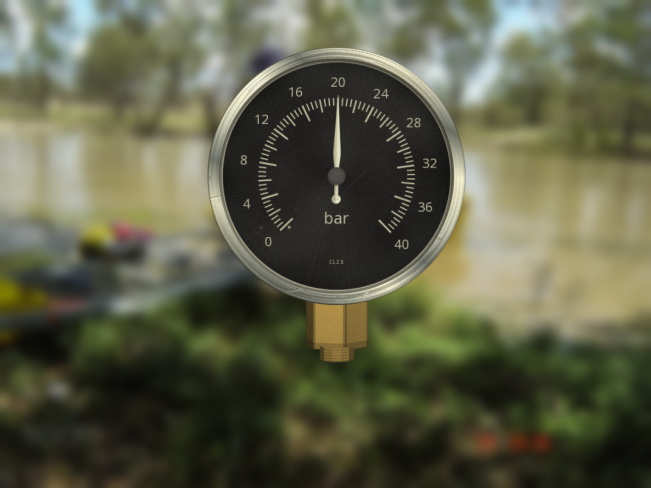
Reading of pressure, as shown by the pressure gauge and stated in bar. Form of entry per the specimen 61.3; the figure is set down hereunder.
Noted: 20
